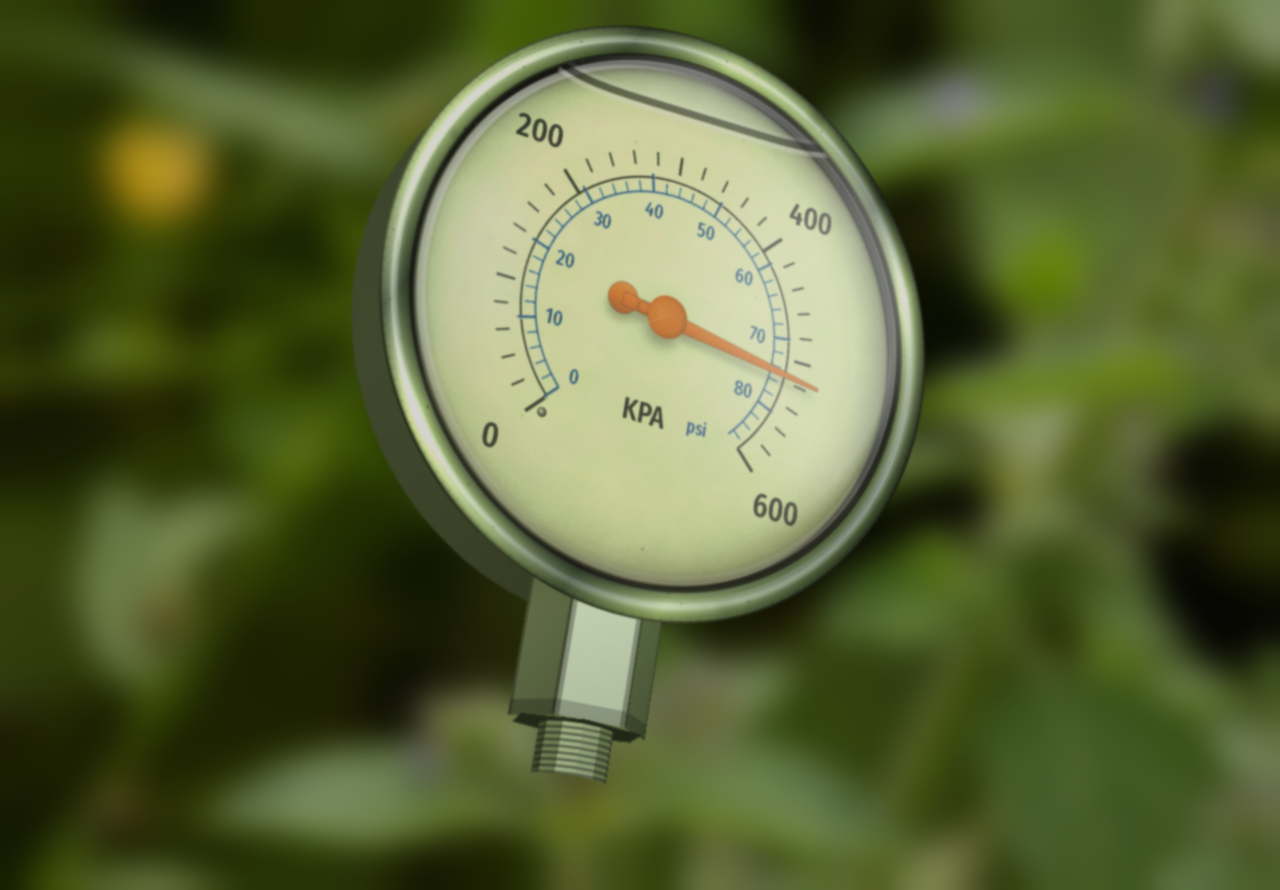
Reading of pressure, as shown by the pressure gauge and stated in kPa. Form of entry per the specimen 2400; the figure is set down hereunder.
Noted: 520
